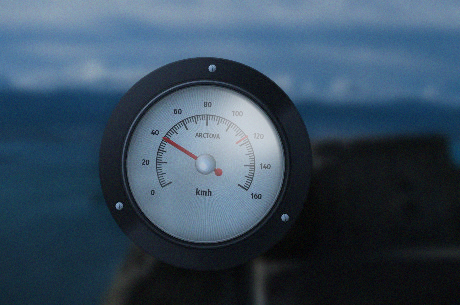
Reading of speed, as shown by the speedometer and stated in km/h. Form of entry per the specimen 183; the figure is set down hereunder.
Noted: 40
